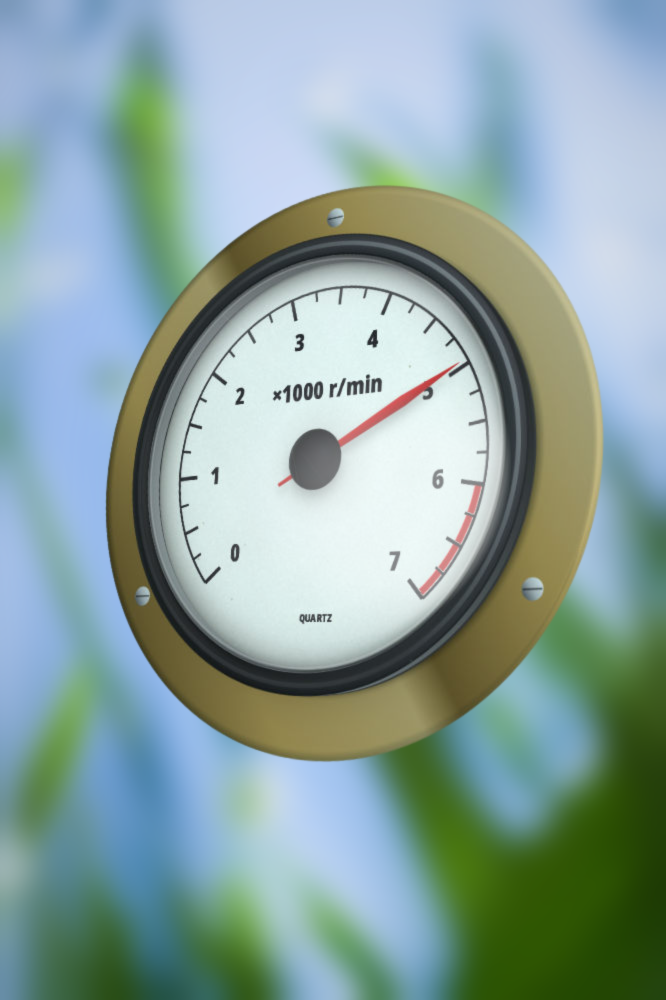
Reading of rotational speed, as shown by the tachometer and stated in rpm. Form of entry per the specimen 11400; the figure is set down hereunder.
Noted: 5000
